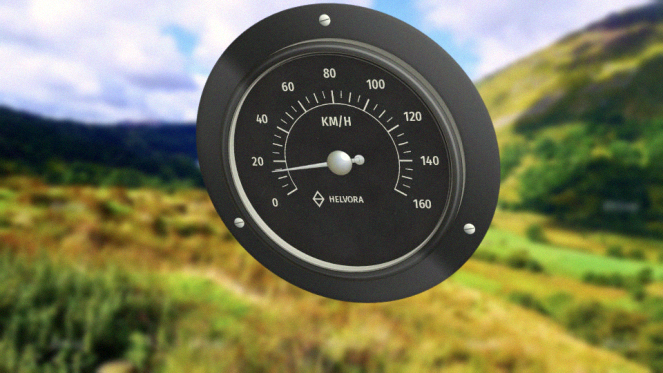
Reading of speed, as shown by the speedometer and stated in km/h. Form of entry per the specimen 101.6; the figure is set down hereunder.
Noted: 15
